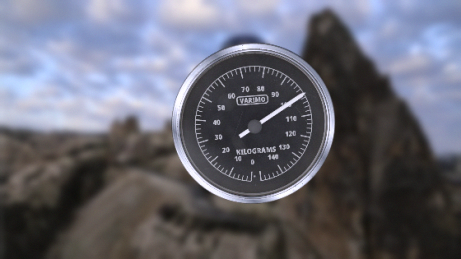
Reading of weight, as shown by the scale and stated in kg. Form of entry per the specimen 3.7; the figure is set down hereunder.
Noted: 100
